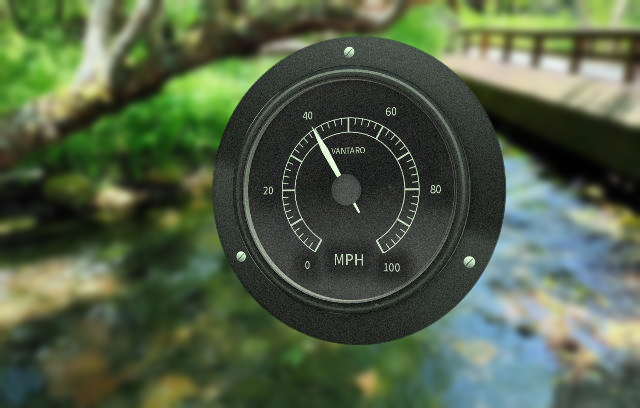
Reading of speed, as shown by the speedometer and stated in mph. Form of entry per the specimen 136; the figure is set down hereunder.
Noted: 40
